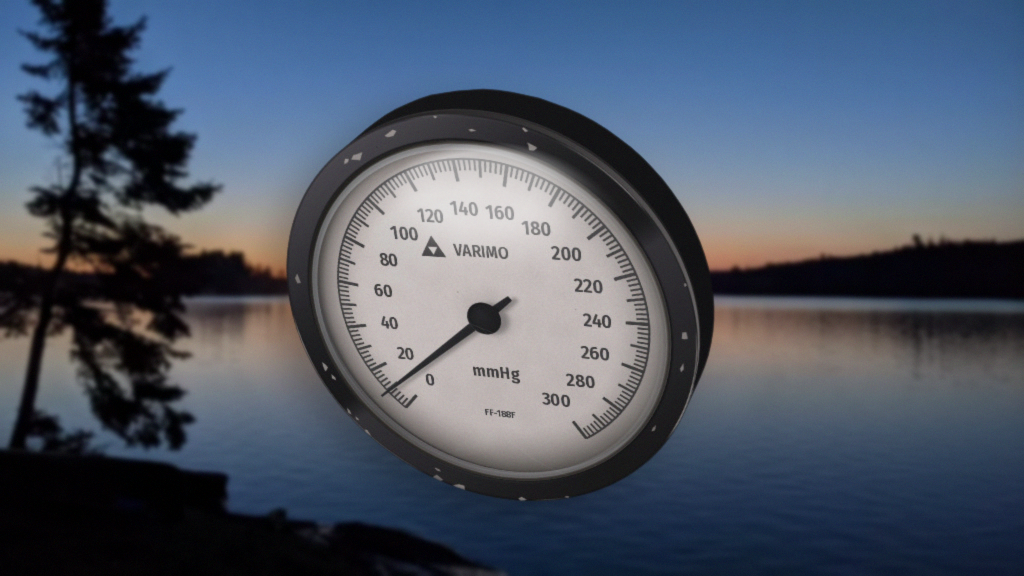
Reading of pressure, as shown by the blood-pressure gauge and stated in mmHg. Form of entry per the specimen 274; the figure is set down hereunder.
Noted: 10
